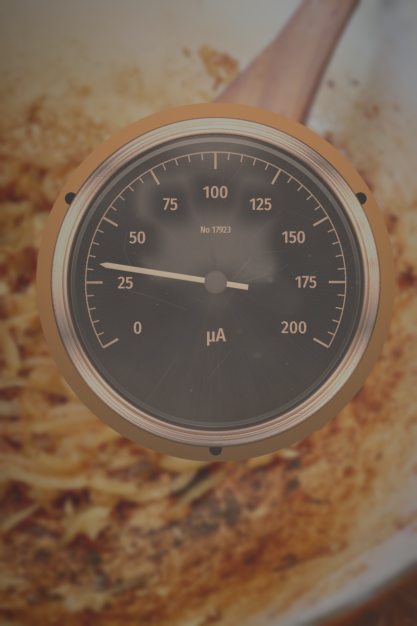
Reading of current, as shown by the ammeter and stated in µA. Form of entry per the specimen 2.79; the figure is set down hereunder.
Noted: 32.5
